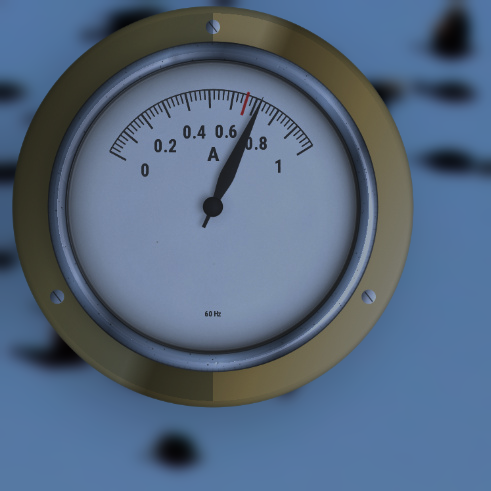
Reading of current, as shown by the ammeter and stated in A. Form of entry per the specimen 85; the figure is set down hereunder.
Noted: 0.72
